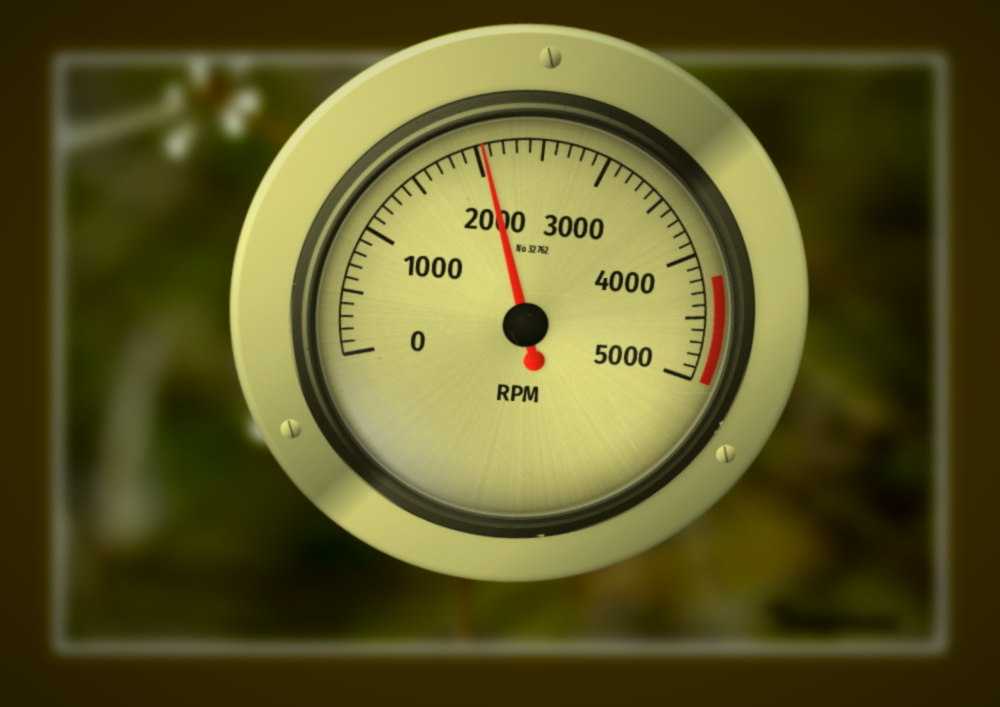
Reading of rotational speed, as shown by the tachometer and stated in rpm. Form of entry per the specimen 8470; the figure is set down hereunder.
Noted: 2050
